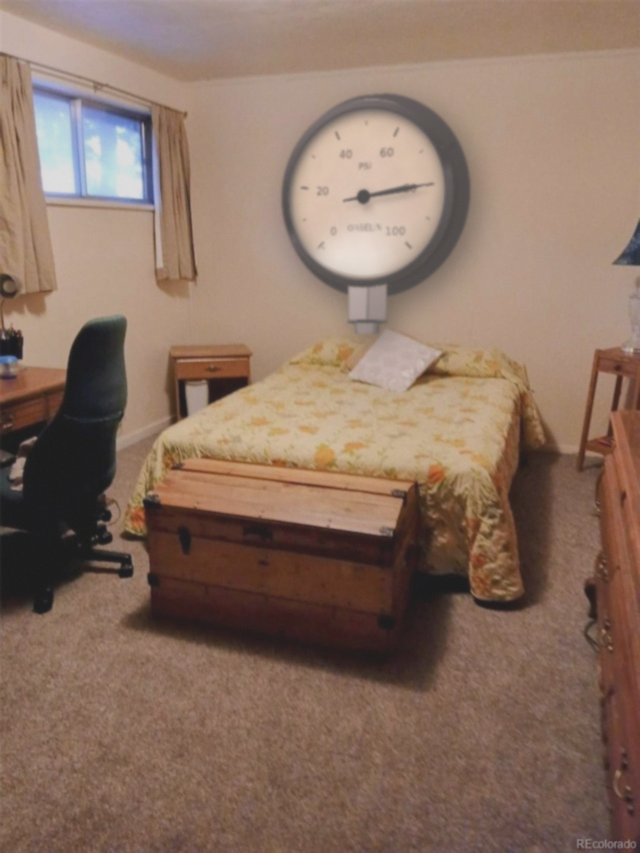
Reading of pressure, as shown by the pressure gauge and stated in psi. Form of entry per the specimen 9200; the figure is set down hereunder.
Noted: 80
